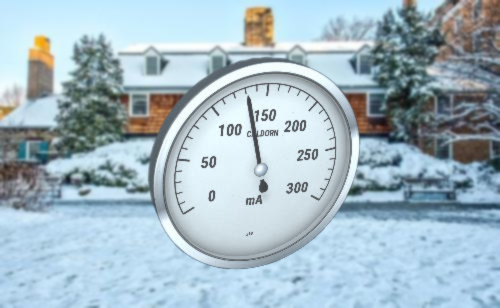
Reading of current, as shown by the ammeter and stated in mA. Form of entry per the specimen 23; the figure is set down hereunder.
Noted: 130
